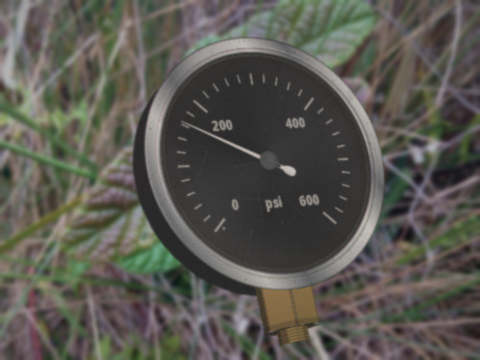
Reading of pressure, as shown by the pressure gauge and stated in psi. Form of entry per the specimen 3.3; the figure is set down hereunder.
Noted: 160
